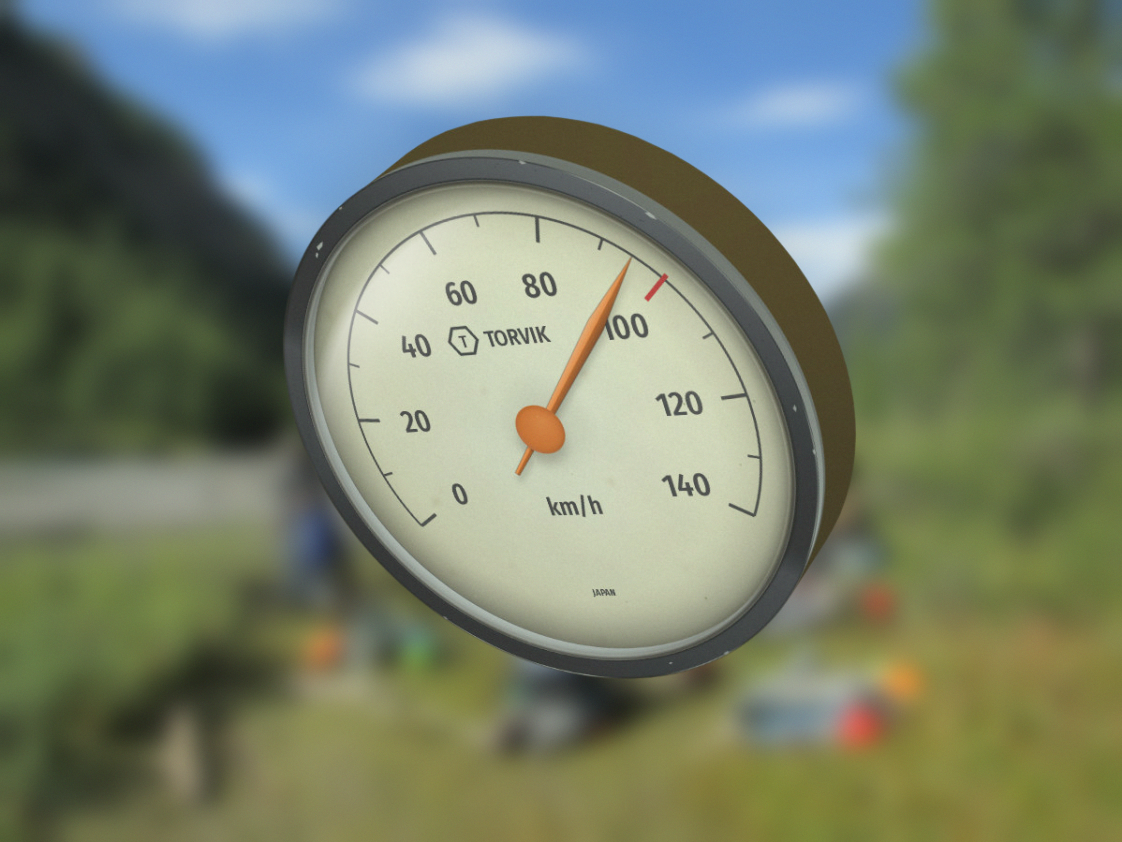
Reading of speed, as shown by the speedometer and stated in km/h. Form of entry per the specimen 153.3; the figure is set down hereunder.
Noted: 95
